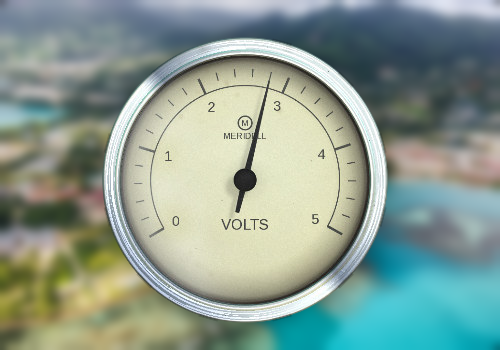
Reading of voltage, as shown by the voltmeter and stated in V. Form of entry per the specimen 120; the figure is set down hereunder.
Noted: 2.8
